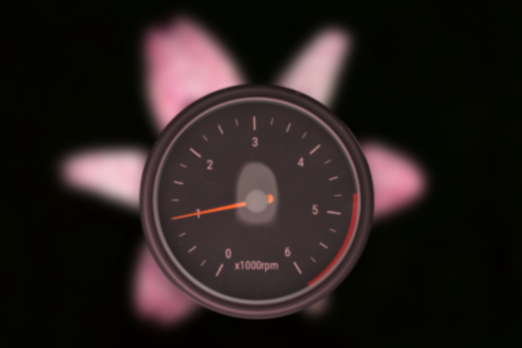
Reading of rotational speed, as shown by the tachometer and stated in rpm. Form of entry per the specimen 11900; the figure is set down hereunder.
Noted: 1000
